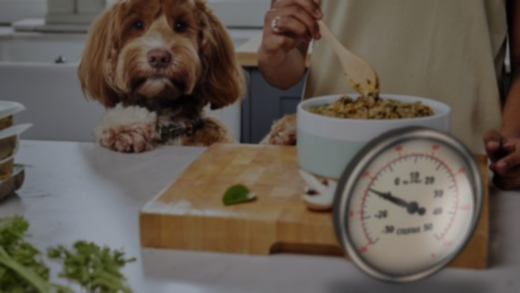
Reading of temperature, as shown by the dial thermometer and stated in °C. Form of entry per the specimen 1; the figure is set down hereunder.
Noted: -10
